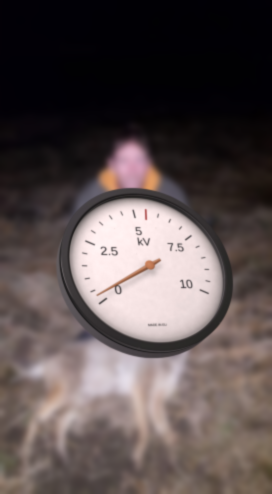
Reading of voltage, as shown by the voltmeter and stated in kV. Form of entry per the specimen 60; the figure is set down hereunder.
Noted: 0.25
